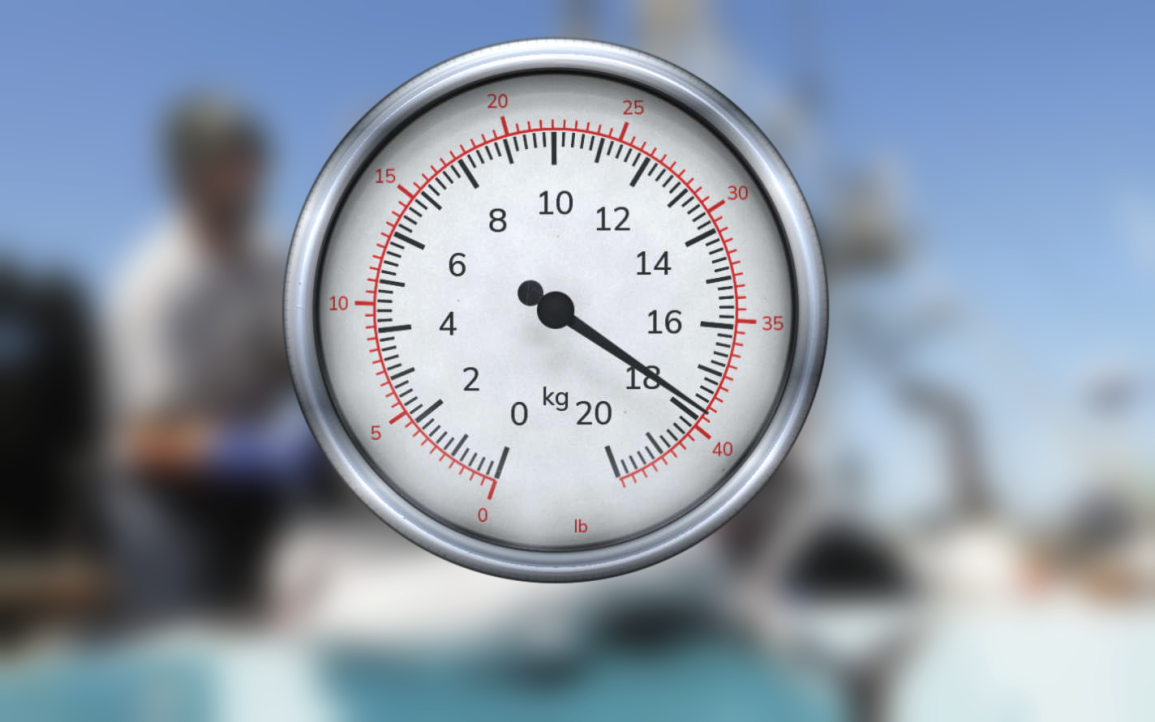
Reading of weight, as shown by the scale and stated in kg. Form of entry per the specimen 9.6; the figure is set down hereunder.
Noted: 17.8
